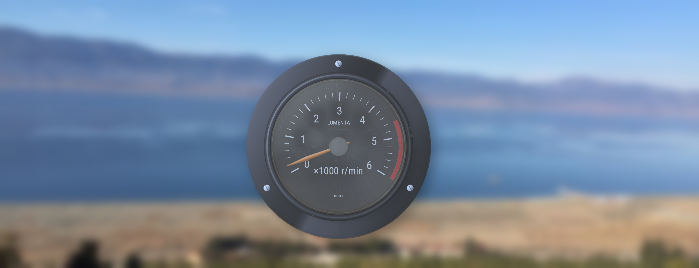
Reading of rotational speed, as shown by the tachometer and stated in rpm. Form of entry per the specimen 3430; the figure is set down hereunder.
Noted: 200
